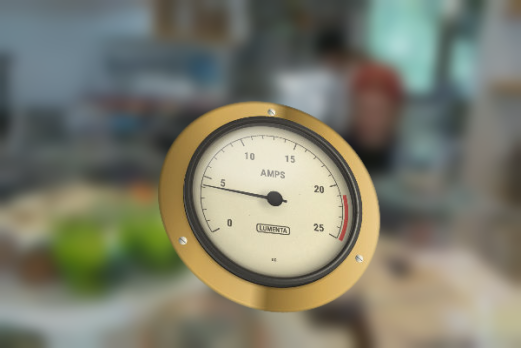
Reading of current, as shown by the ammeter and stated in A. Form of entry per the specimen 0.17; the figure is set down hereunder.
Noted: 4
